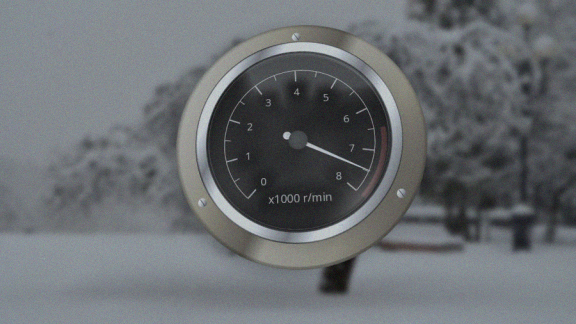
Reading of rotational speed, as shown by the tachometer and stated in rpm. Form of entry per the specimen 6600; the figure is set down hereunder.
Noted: 7500
